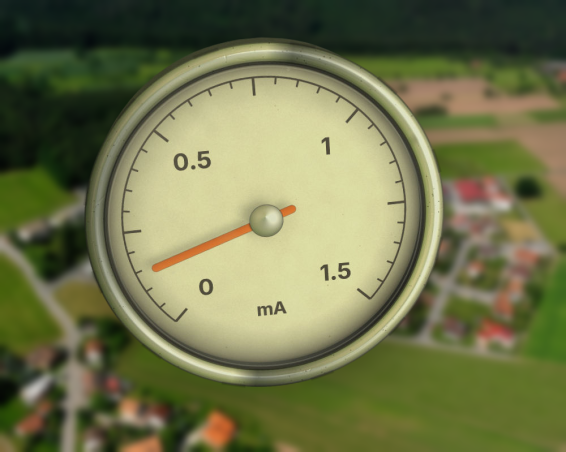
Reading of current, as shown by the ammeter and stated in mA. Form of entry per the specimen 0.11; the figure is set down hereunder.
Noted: 0.15
